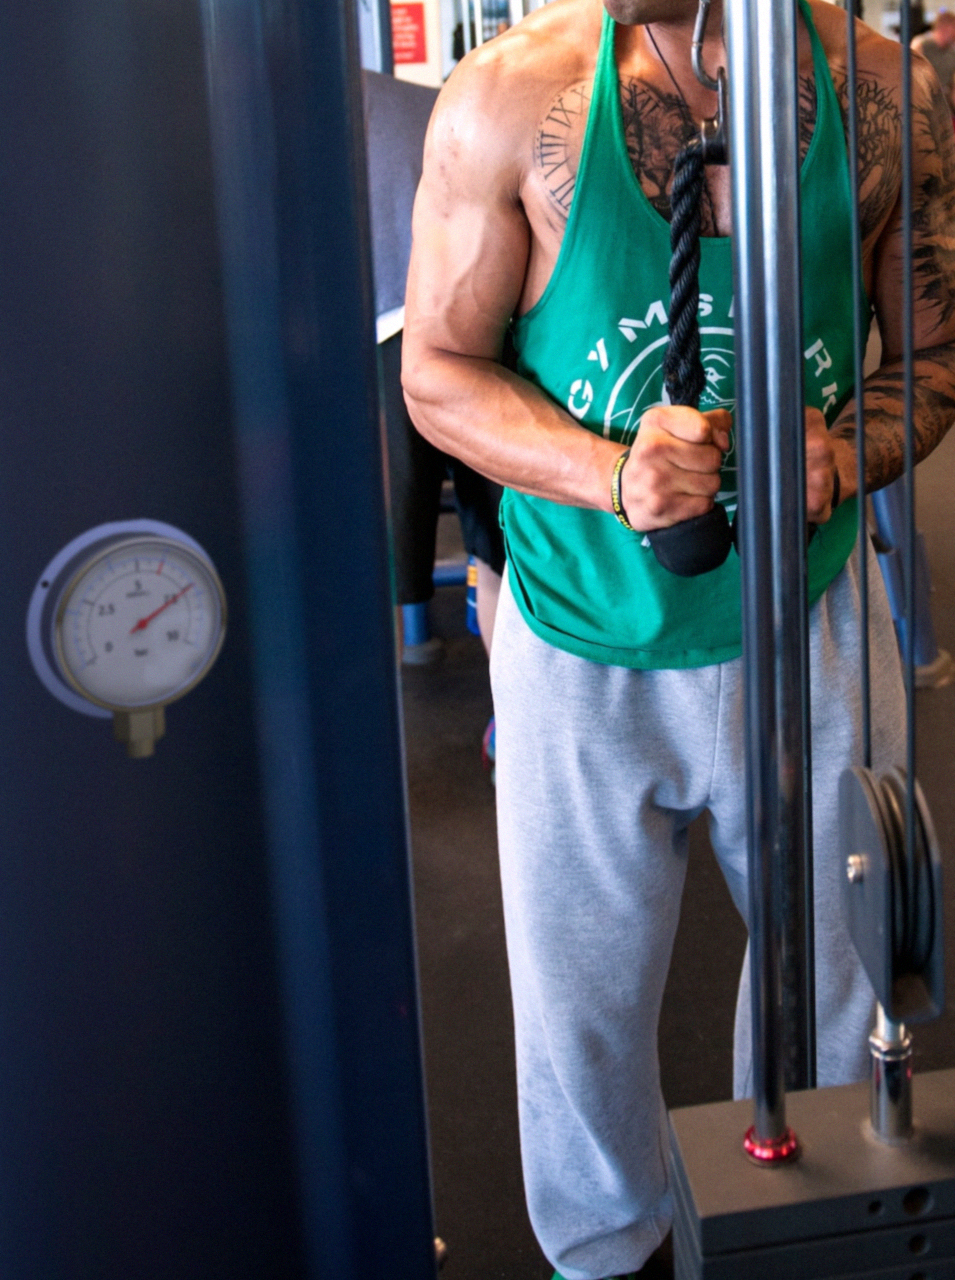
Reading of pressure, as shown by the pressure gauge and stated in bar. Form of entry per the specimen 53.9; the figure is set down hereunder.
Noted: 7.5
